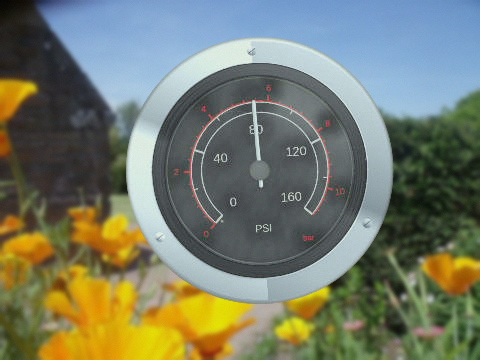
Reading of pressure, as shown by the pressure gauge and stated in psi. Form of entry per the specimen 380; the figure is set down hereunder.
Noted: 80
